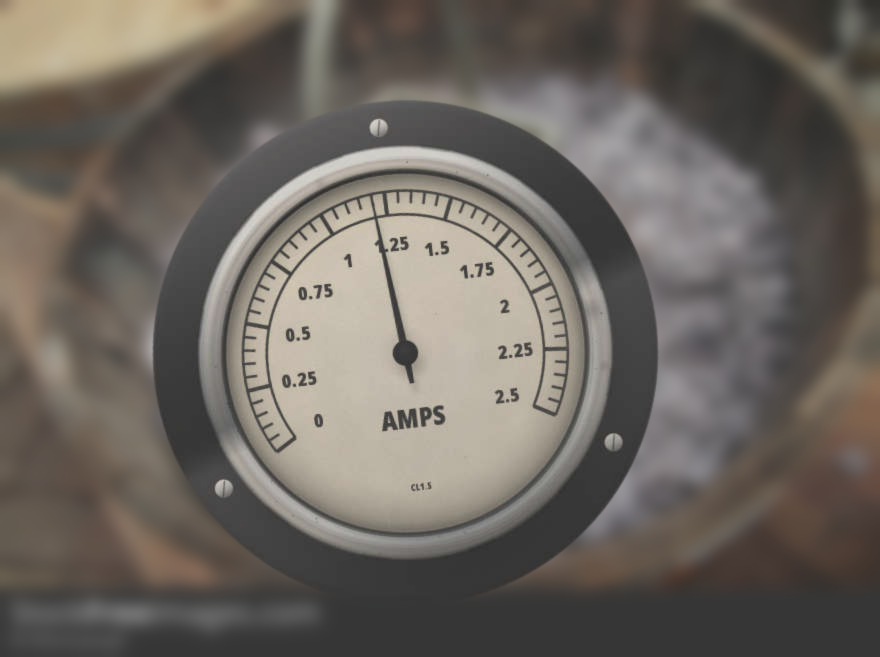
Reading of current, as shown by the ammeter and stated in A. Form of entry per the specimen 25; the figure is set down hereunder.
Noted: 1.2
